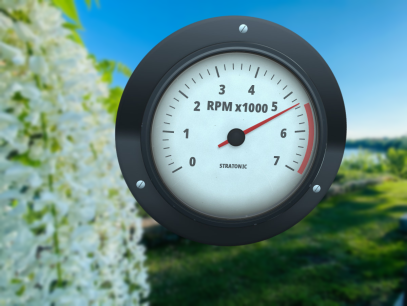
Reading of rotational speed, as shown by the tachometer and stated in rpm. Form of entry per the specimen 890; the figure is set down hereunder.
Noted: 5300
